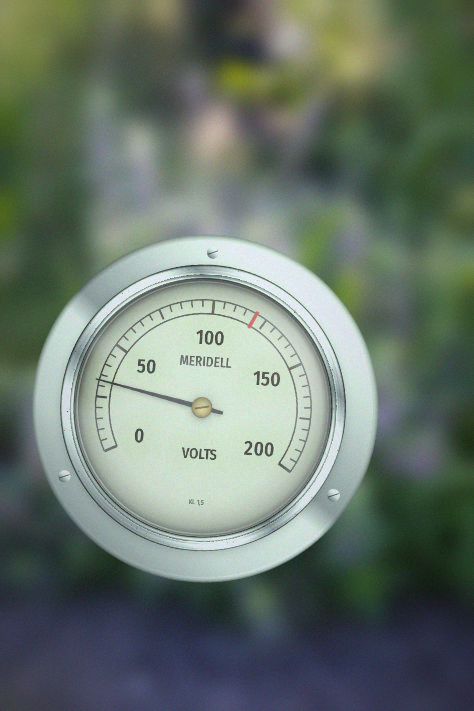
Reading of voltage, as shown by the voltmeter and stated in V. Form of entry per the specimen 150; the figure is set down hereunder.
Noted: 32.5
